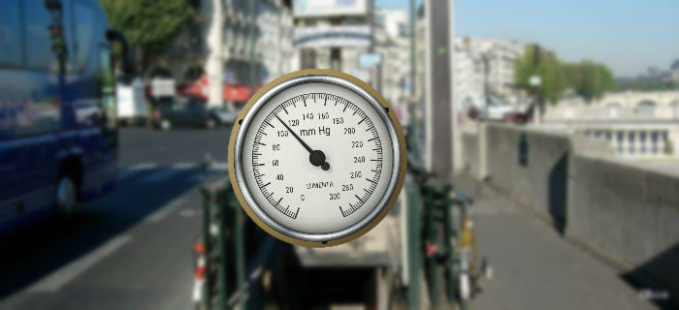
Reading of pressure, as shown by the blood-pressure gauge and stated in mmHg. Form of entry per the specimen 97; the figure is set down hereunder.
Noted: 110
